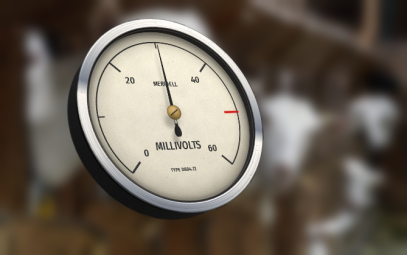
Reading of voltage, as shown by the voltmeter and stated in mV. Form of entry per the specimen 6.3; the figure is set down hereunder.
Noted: 30
